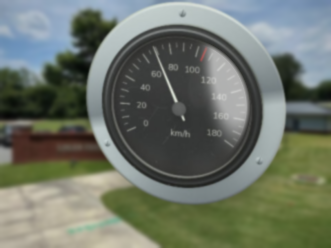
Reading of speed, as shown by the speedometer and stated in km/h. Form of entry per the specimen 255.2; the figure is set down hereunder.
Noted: 70
